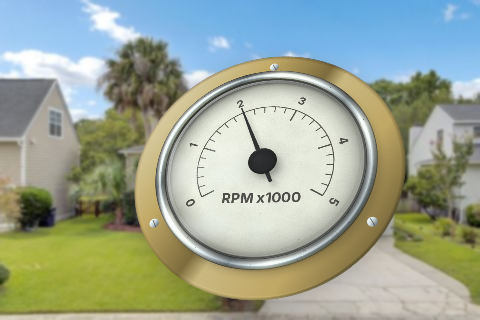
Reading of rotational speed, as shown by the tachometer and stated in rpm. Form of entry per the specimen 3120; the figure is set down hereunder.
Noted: 2000
